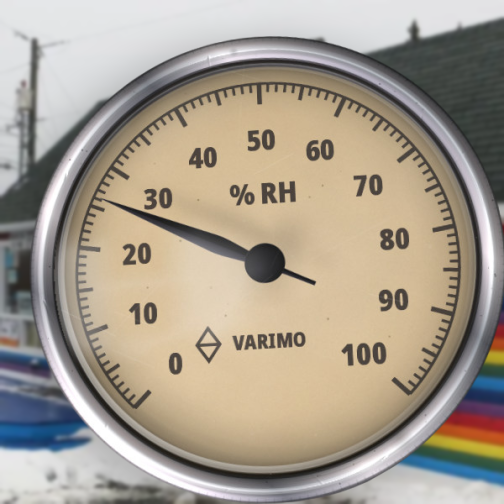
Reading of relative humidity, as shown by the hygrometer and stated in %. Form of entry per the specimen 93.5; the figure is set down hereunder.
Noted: 26
